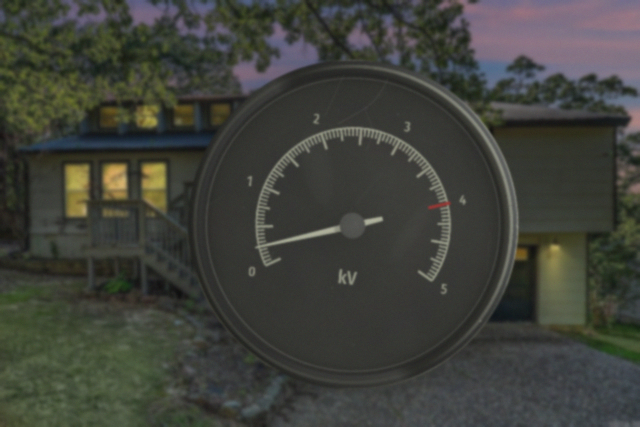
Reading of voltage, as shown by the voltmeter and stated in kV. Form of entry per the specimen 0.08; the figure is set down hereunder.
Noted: 0.25
